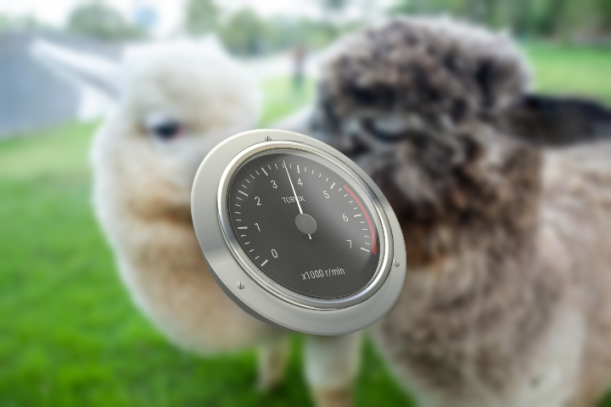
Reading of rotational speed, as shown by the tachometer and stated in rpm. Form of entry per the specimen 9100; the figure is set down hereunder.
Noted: 3600
